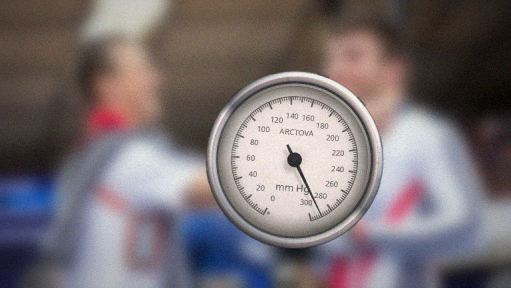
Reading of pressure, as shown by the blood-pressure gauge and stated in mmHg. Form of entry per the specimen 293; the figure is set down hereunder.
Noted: 290
